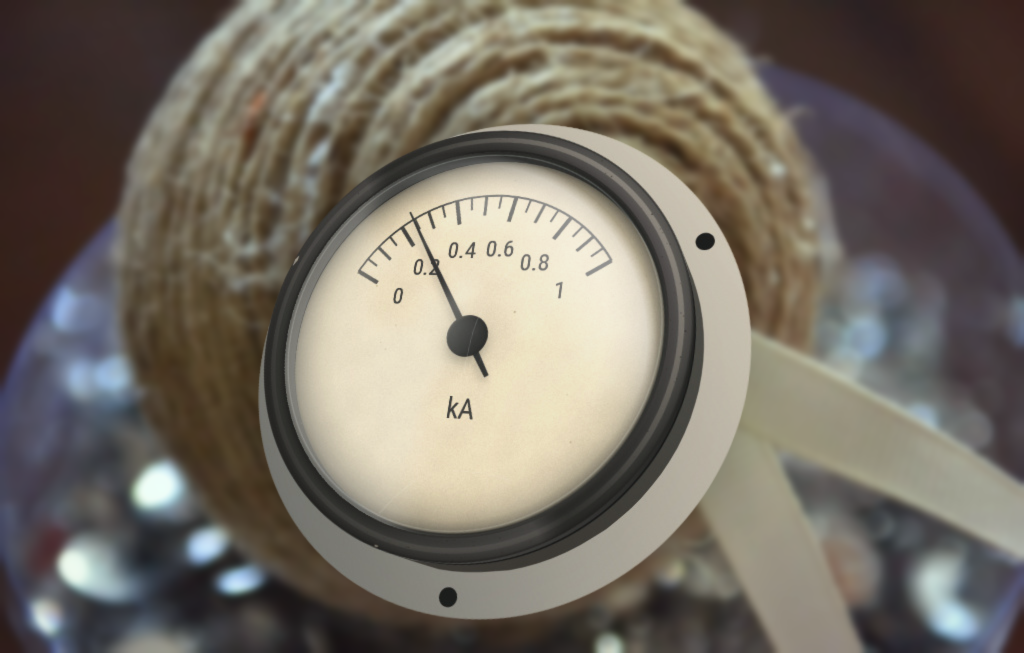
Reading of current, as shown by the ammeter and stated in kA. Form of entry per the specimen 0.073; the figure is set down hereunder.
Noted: 0.25
